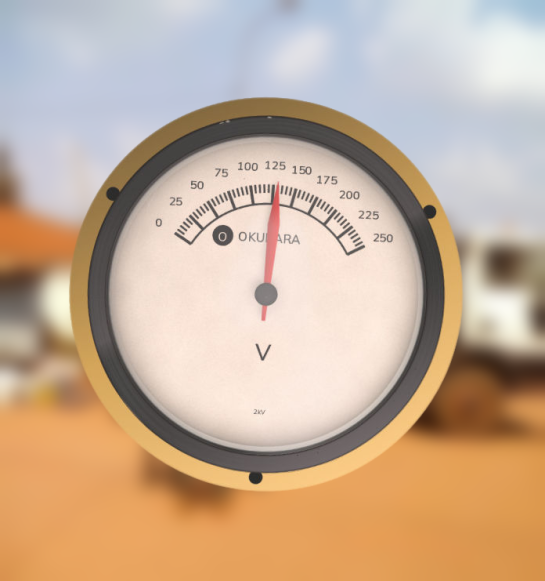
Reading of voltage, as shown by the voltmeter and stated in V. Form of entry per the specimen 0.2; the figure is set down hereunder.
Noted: 130
